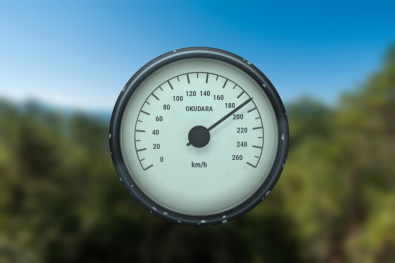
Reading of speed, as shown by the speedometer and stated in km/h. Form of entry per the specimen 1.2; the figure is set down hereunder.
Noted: 190
